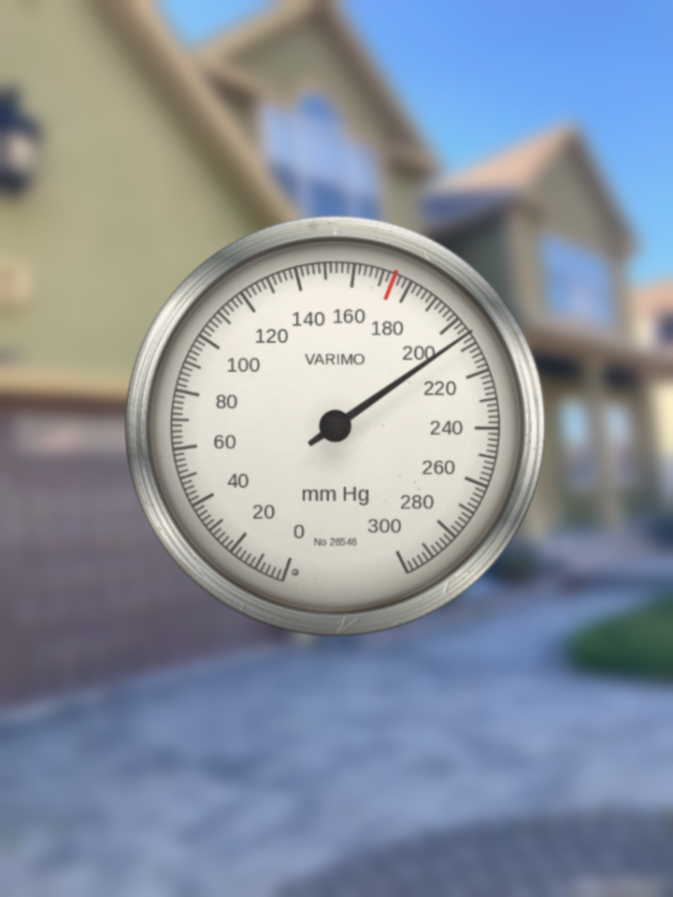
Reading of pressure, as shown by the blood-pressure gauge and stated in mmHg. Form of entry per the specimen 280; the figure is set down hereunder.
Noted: 206
